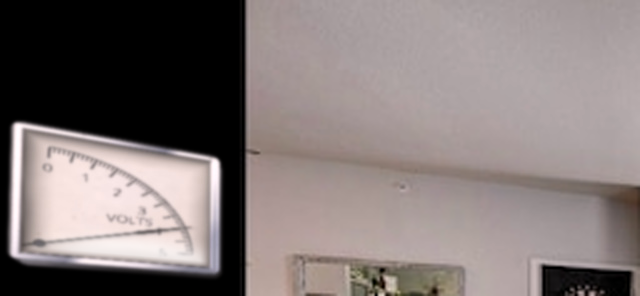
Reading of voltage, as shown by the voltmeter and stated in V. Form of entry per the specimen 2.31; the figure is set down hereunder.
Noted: 4
